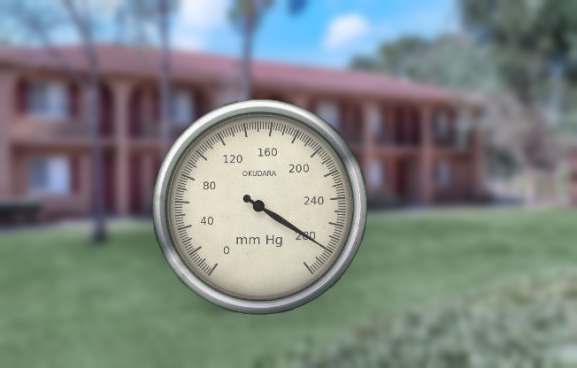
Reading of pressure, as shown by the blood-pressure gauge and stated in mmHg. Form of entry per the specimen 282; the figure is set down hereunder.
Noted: 280
